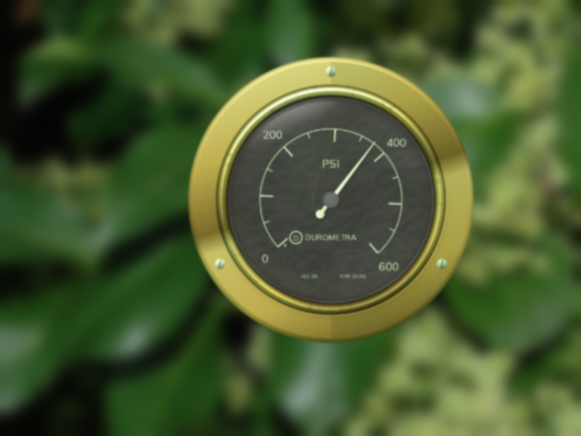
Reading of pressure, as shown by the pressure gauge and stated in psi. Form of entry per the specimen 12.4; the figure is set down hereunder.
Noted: 375
